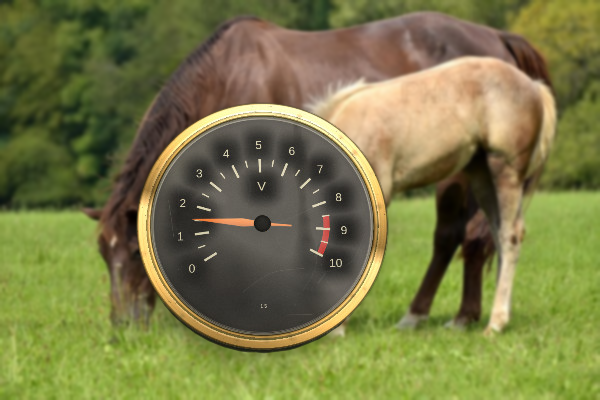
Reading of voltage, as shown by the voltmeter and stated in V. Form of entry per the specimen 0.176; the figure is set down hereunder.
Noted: 1.5
